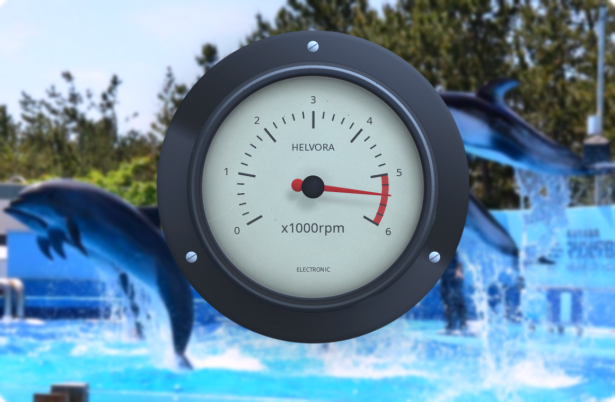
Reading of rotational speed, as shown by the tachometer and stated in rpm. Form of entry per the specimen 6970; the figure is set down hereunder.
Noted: 5400
